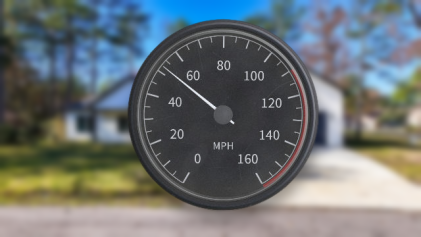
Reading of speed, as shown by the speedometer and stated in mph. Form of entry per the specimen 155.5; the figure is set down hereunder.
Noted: 52.5
